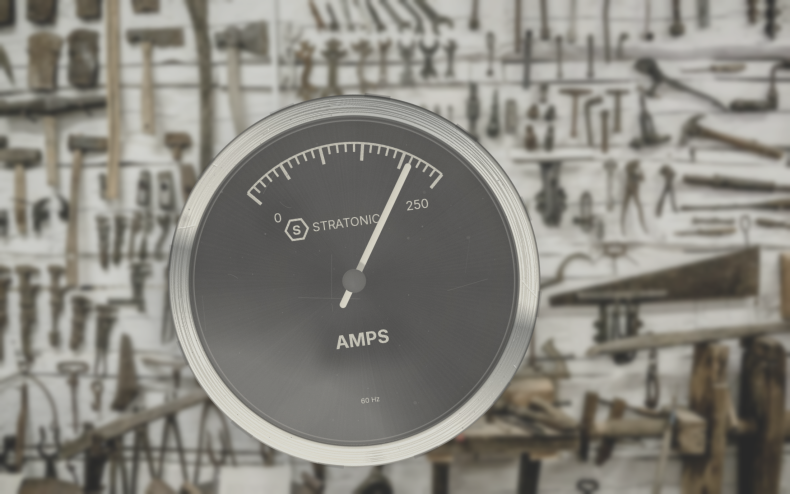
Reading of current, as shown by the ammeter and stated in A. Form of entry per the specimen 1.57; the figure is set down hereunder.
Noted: 210
